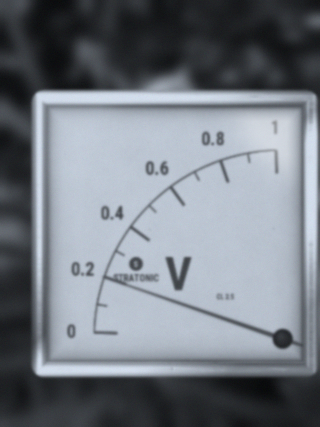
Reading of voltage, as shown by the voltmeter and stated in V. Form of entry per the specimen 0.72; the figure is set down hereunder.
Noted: 0.2
